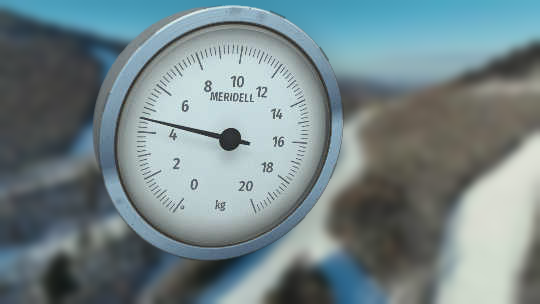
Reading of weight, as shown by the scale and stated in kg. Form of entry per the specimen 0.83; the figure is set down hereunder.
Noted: 4.6
